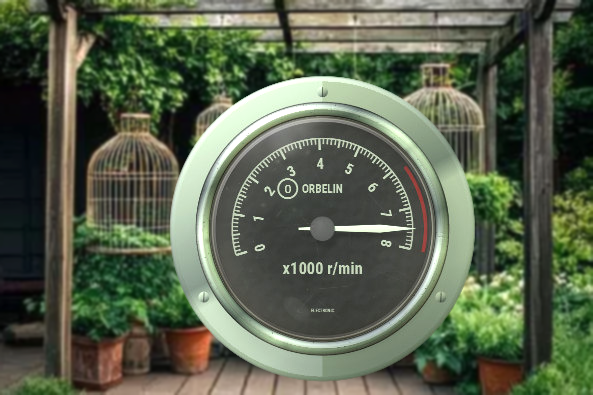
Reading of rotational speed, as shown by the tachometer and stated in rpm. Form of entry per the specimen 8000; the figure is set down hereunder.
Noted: 7500
